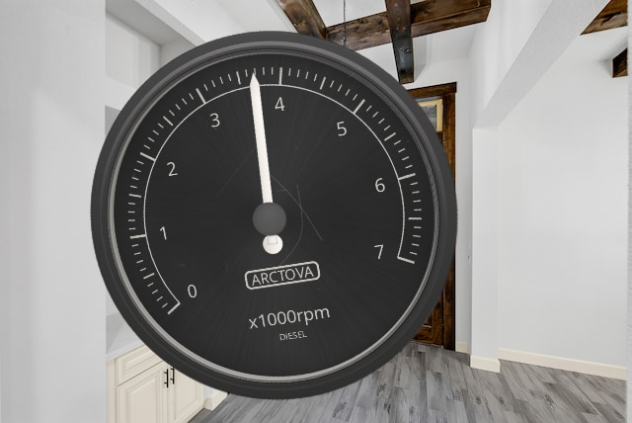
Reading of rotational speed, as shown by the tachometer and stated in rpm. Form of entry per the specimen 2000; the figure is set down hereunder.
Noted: 3700
